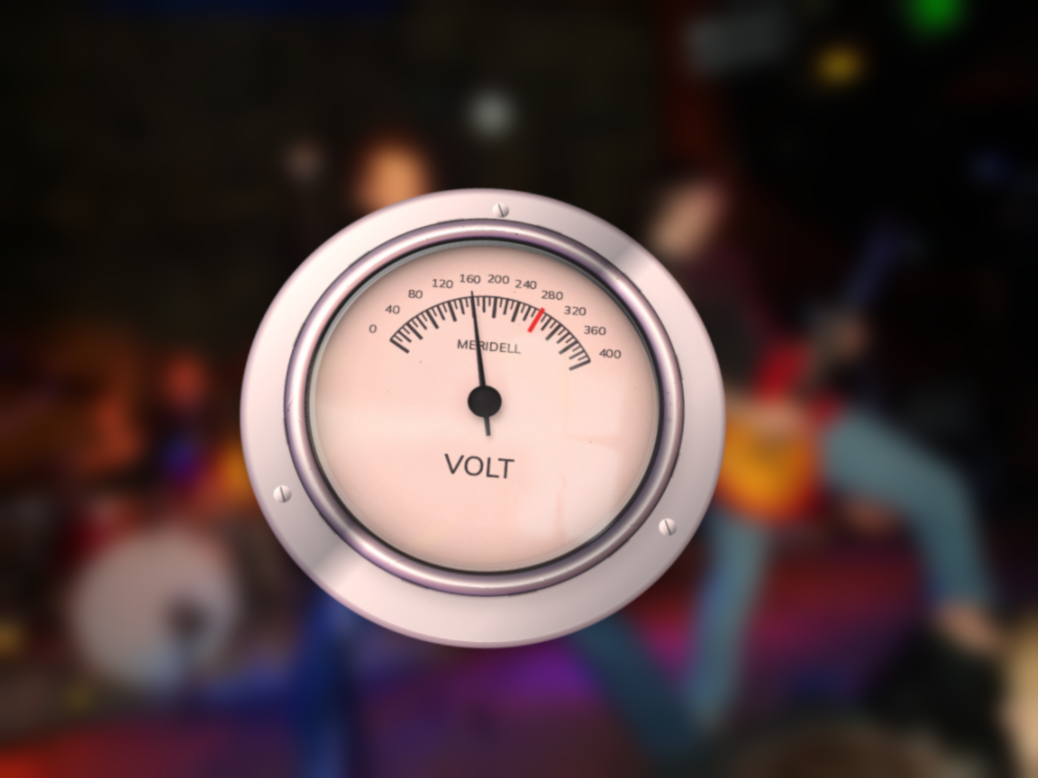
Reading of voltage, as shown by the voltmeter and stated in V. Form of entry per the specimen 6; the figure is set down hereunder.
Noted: 160
